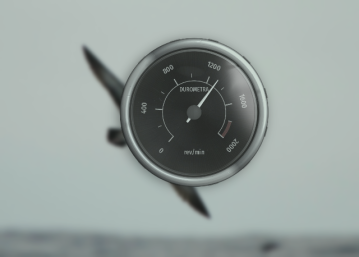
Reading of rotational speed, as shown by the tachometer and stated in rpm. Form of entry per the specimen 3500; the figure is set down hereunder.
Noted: 1300
